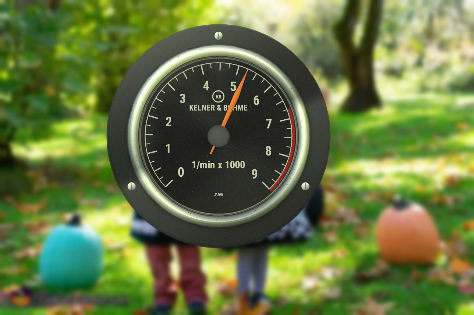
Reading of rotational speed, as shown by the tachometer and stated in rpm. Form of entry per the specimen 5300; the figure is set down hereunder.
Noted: 5250
